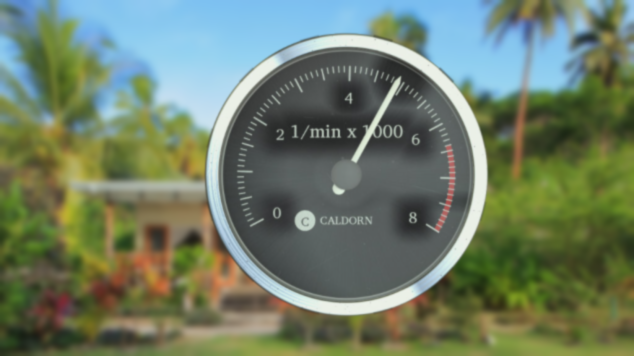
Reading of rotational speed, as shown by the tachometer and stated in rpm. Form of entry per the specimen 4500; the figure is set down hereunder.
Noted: 4900
